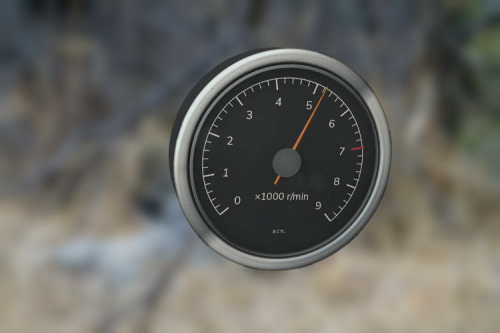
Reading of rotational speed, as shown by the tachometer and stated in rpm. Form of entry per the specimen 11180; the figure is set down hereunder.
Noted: 5200
